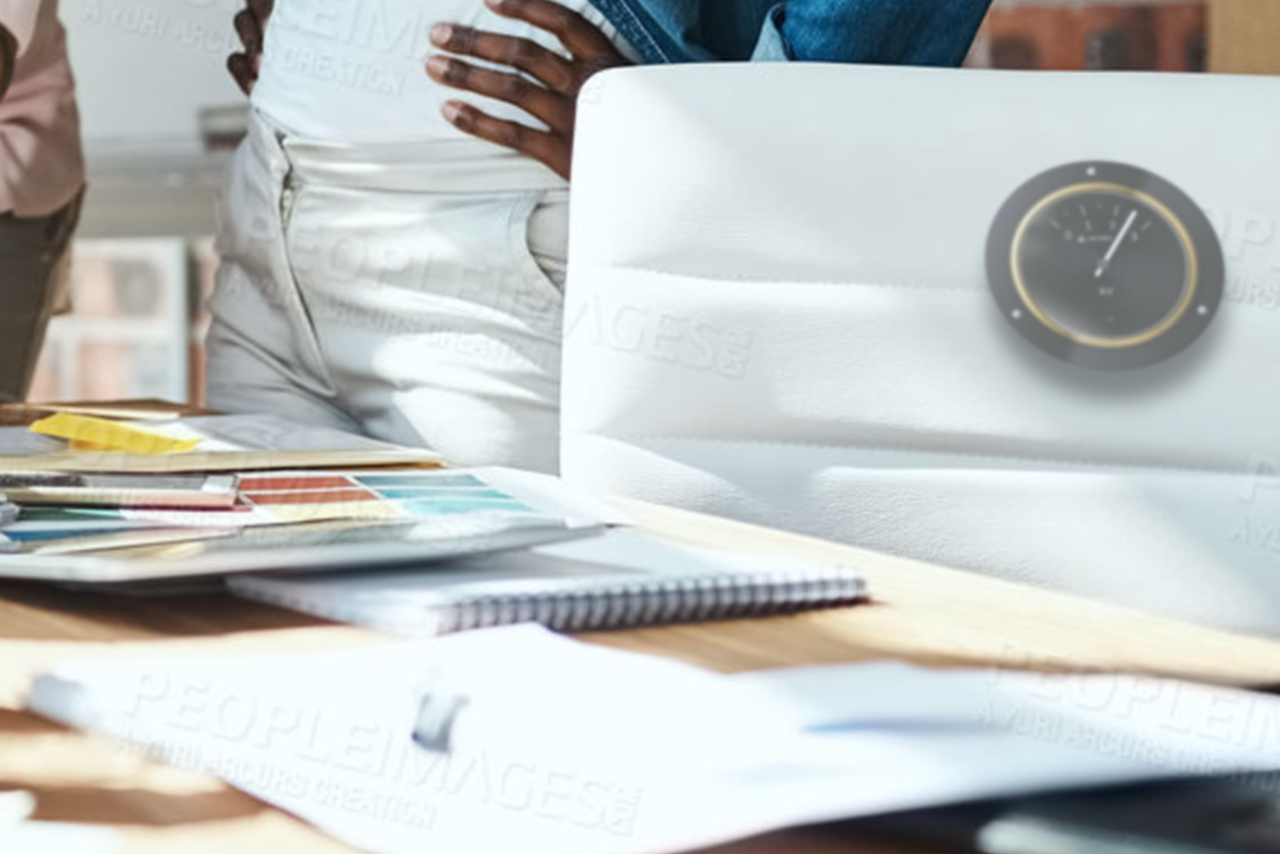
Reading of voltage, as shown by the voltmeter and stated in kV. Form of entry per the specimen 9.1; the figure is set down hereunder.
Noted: 2.5
